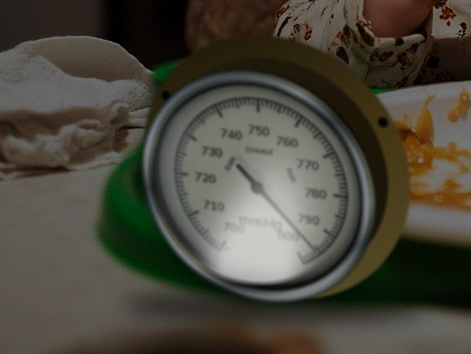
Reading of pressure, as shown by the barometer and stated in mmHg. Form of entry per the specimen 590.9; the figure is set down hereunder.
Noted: 795
